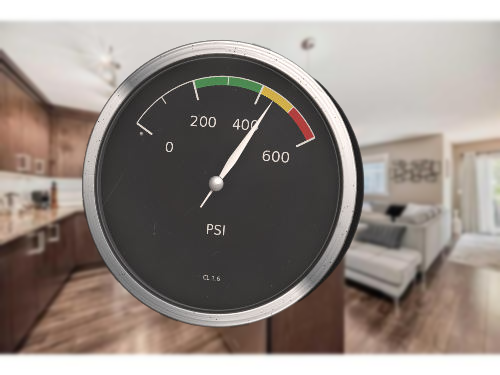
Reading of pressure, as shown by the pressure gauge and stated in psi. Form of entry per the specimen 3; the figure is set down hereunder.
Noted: 450
